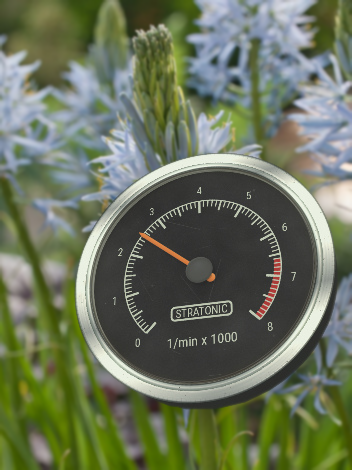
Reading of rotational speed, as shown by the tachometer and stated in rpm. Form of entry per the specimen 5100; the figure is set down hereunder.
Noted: 2500
